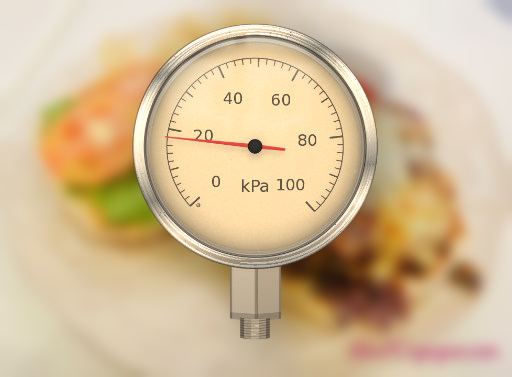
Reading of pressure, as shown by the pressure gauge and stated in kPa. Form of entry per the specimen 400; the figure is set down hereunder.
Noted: 18
